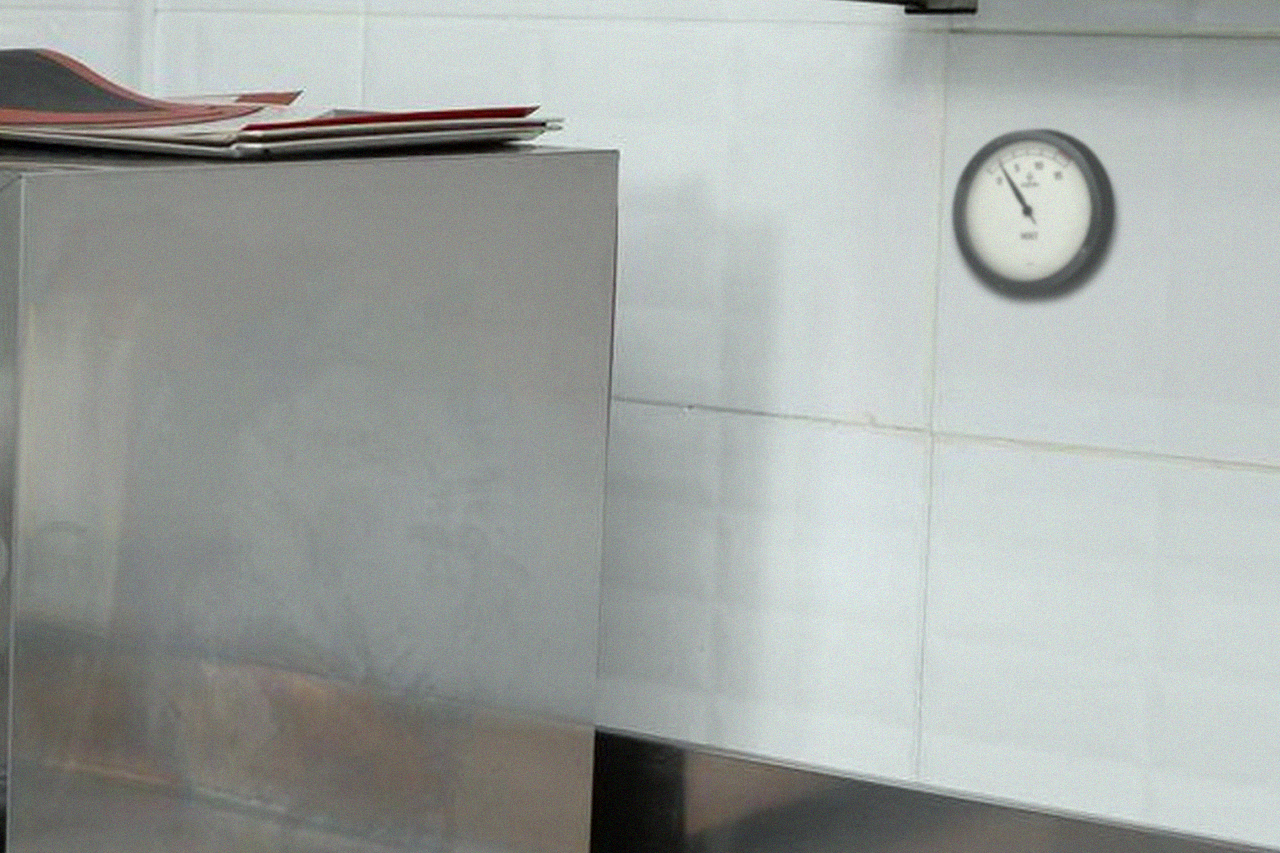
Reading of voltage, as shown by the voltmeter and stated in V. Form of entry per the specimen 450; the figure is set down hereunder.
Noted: 2.5
